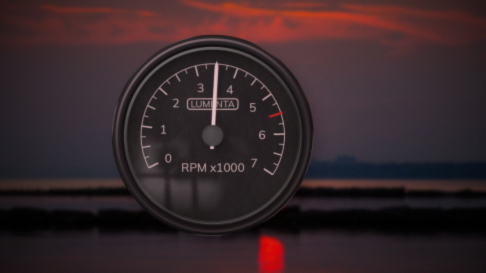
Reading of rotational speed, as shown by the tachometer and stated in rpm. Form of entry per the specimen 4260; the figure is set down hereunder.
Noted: 3500
